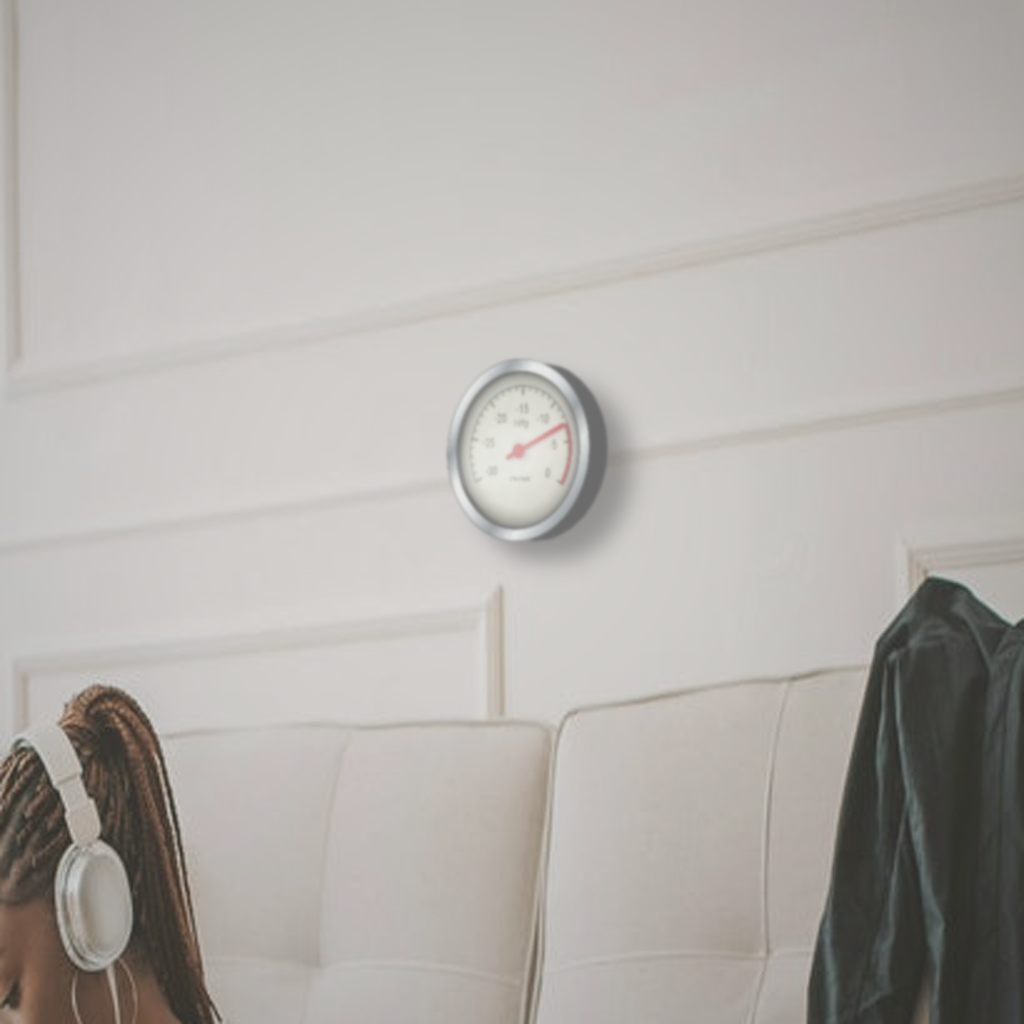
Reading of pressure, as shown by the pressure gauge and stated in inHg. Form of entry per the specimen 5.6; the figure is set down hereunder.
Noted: -7
